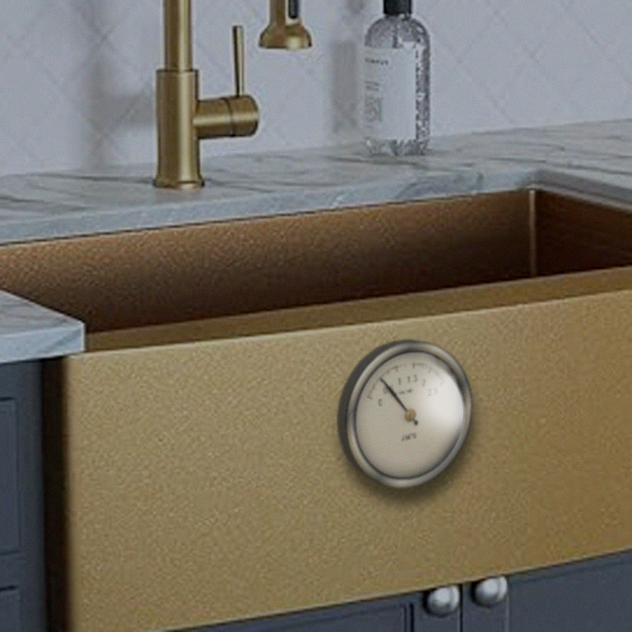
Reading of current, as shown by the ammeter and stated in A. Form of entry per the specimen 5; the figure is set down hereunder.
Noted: 0.5
